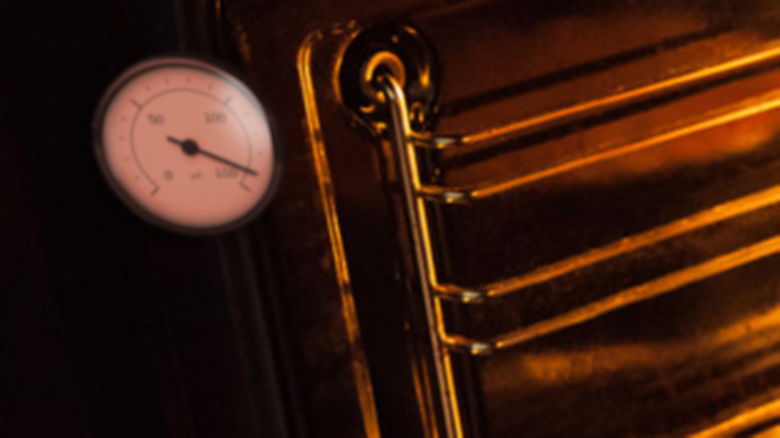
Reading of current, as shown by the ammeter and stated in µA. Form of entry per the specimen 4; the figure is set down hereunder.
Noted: 140
